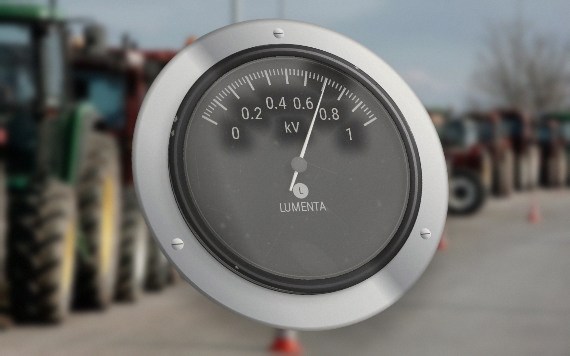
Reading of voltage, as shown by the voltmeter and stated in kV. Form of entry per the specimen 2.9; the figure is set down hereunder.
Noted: 0.7
